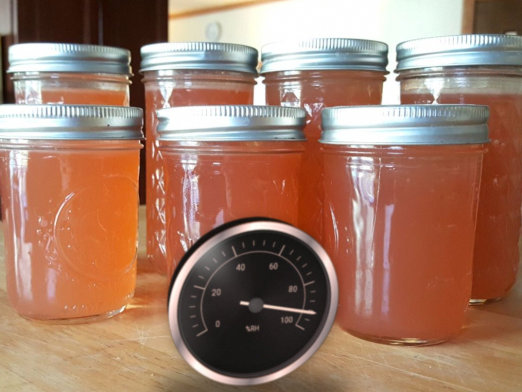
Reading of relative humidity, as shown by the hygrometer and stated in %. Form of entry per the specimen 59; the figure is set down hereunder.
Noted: 92
